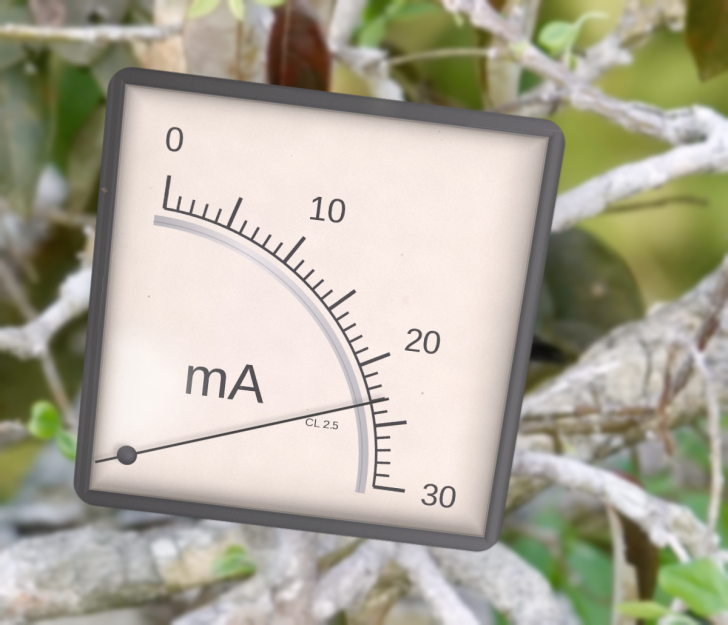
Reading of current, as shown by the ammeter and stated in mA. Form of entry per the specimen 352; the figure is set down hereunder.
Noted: 23
